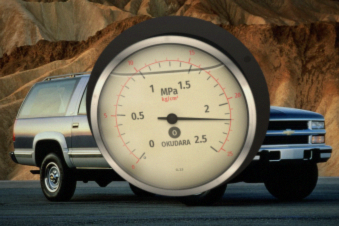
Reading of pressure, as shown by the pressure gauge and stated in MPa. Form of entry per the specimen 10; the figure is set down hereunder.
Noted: 2.15
